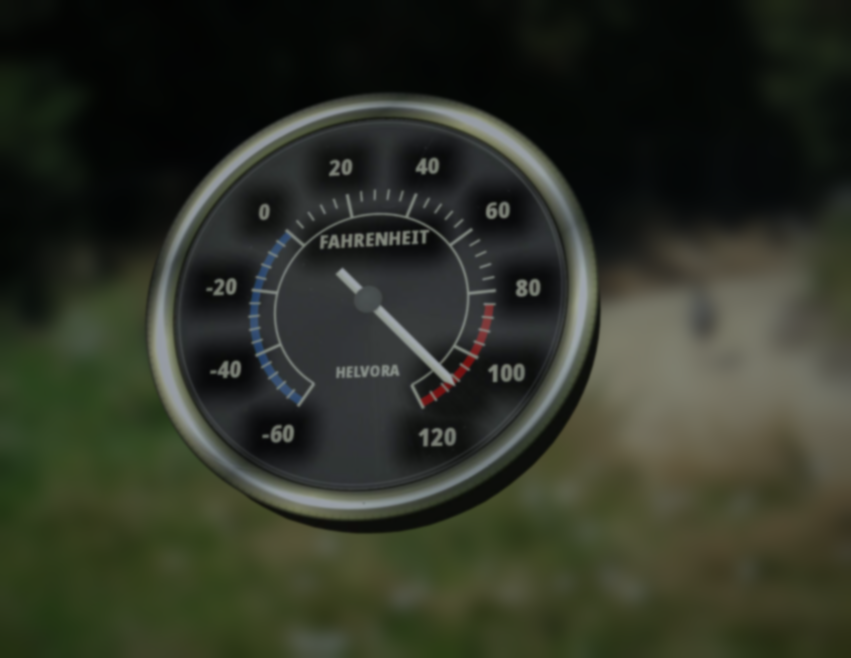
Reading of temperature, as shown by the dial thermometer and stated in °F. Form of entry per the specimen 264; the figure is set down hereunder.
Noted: 110
